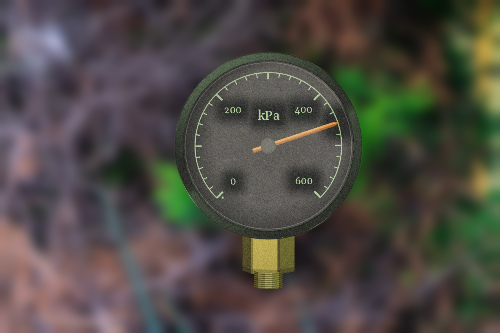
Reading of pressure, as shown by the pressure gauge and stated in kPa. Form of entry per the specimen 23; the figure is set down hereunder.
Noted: 460
